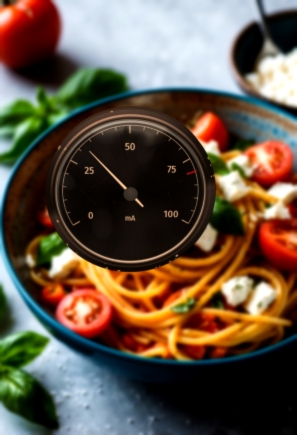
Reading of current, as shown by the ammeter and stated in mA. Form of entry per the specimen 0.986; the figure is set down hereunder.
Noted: 32.5
